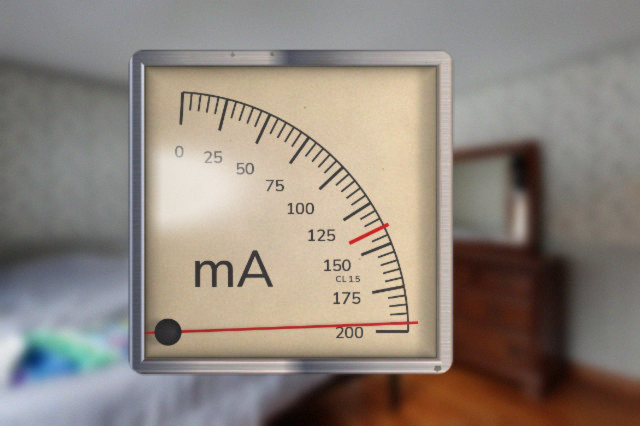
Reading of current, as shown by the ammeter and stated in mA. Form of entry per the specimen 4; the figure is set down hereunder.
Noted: 195
